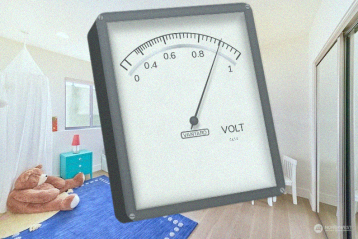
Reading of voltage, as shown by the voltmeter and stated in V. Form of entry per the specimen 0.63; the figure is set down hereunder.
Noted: 0.9
